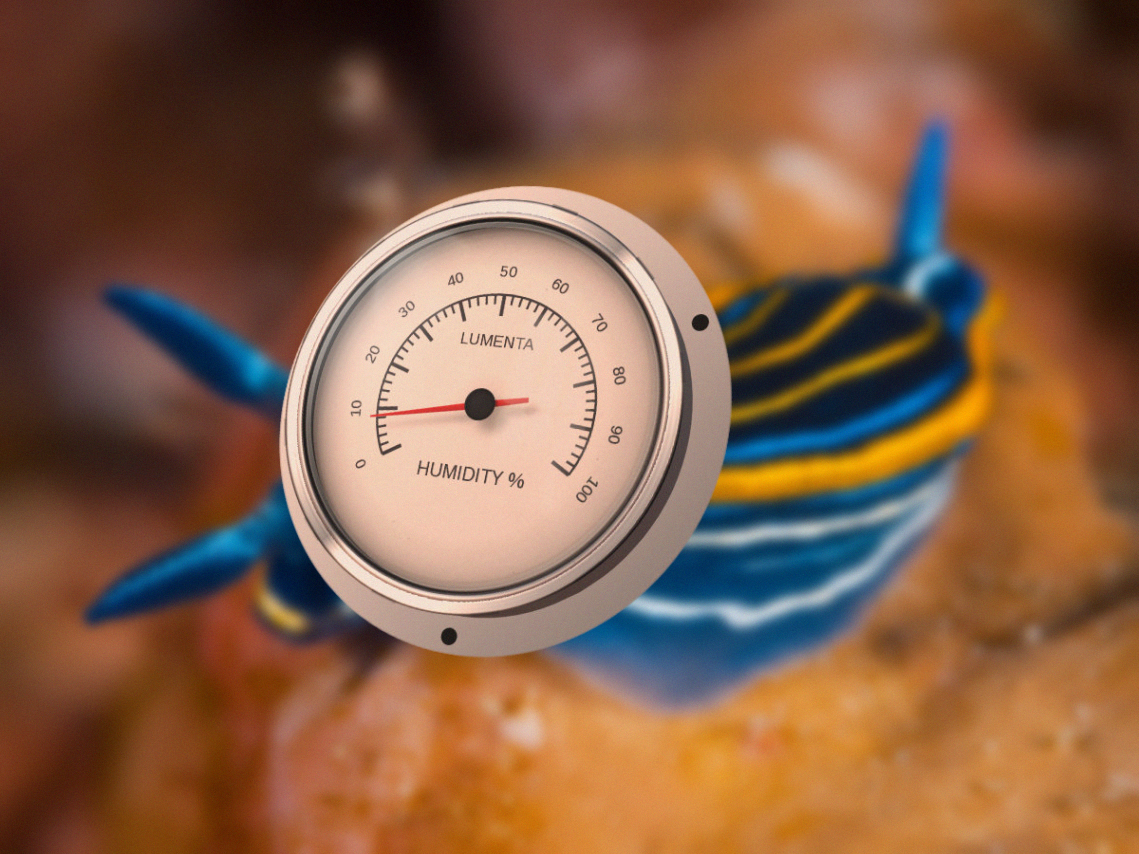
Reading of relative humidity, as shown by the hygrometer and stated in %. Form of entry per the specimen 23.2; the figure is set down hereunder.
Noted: 8
